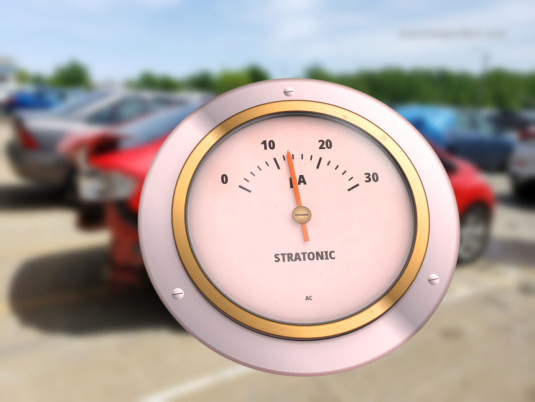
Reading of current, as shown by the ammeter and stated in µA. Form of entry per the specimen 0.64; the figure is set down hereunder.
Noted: 13
